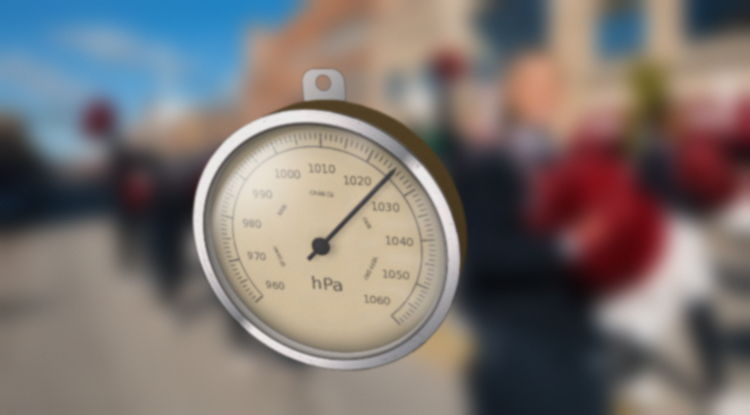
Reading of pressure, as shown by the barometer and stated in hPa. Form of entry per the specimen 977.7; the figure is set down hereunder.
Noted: 1025
